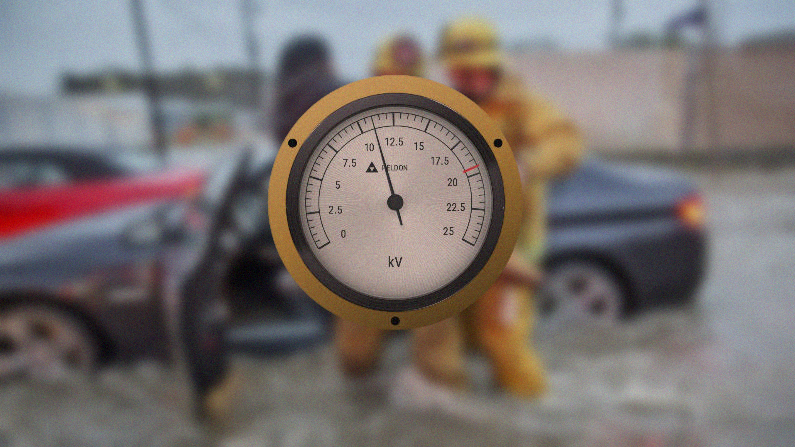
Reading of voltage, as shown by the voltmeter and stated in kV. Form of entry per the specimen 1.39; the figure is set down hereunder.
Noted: 11
